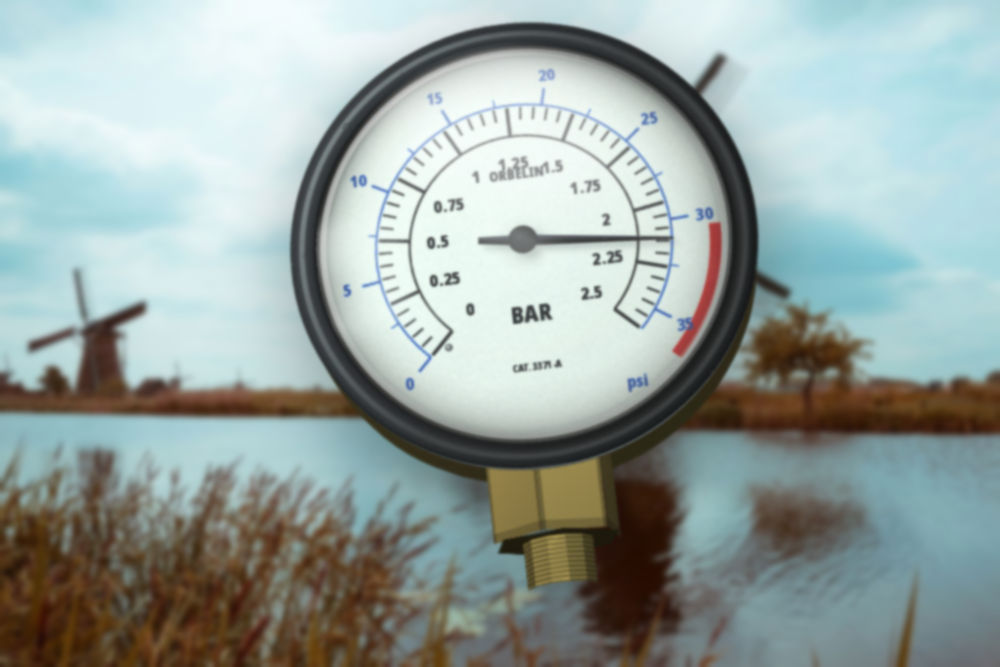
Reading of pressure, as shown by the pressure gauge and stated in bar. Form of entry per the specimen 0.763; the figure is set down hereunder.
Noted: 2.15
